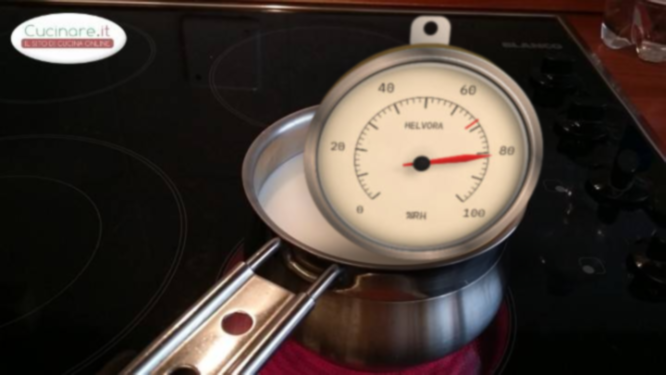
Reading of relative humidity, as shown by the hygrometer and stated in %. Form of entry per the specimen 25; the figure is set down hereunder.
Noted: 80
